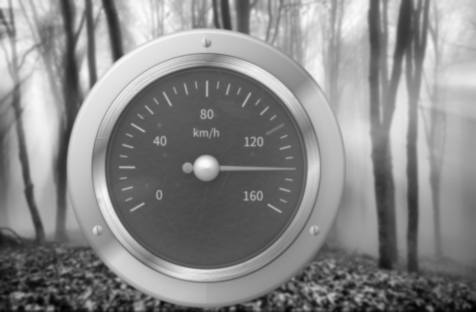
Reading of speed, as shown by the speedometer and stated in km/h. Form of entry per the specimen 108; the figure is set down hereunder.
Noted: 140
